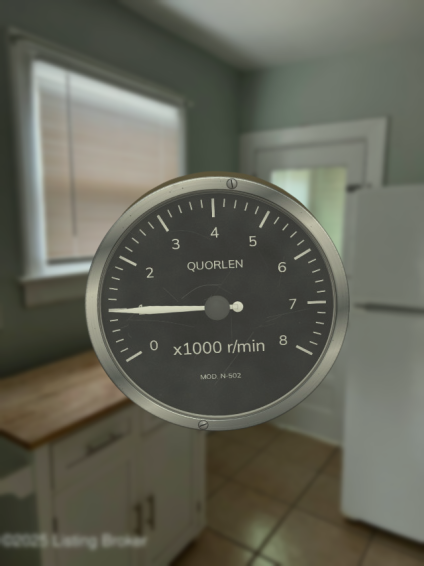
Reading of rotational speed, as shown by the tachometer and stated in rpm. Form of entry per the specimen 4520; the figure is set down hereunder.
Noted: 1000
